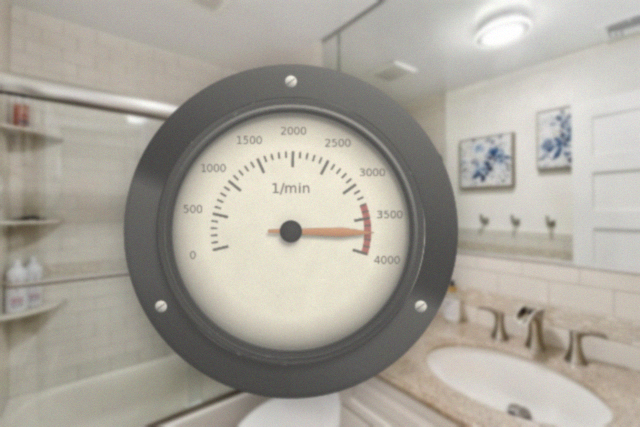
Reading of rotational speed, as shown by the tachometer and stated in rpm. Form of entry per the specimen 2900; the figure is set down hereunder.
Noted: 3700
